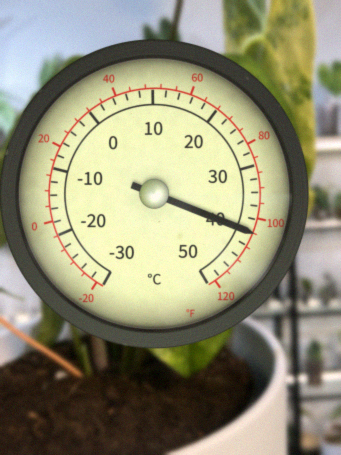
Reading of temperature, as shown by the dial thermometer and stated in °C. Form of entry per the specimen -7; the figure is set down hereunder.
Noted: 40
